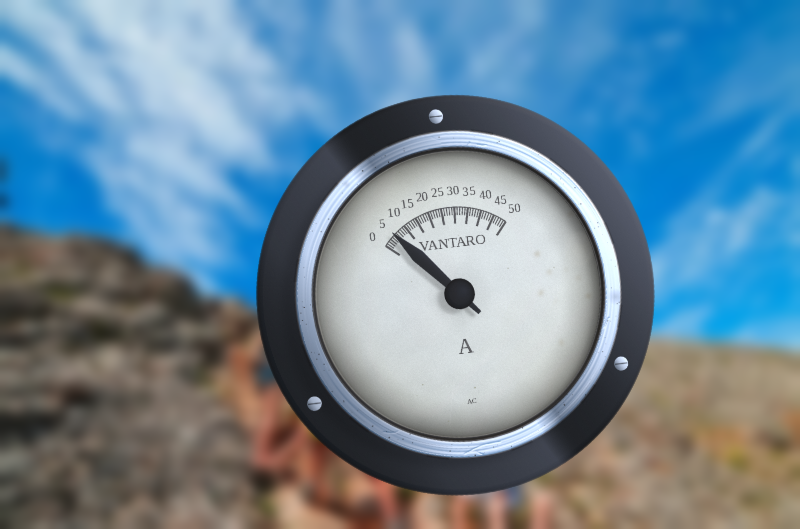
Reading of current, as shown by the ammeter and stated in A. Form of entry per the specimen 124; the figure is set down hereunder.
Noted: 5
